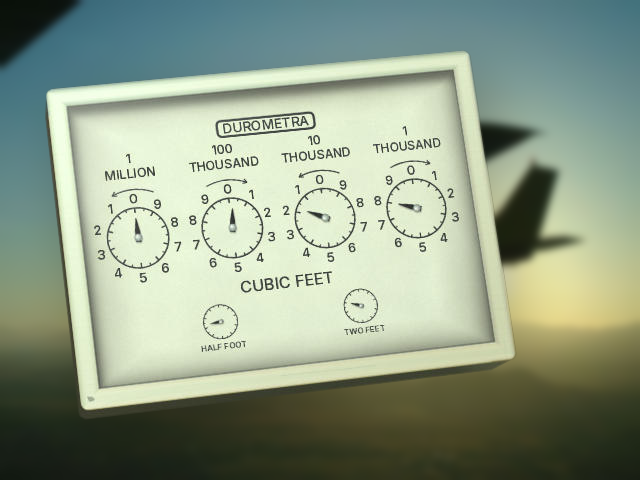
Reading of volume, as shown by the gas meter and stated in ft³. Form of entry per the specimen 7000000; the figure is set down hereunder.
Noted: 1800
